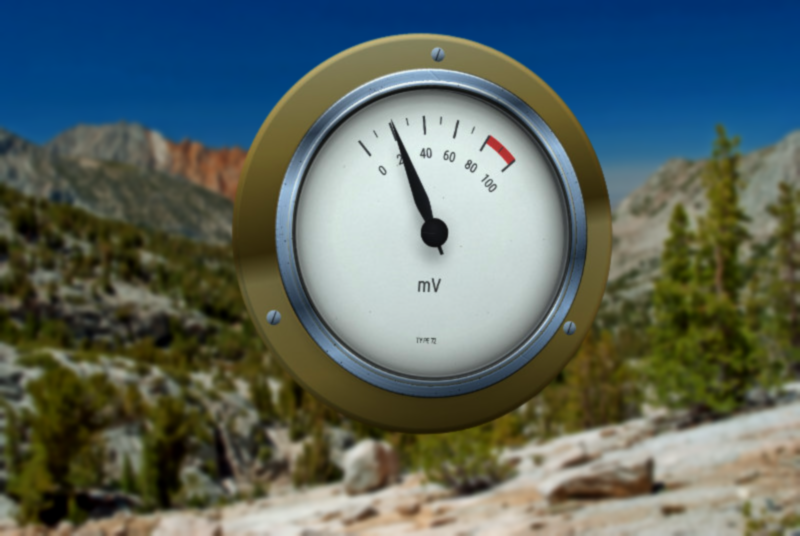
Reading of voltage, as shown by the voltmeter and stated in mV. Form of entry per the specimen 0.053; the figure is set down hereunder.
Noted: 20
